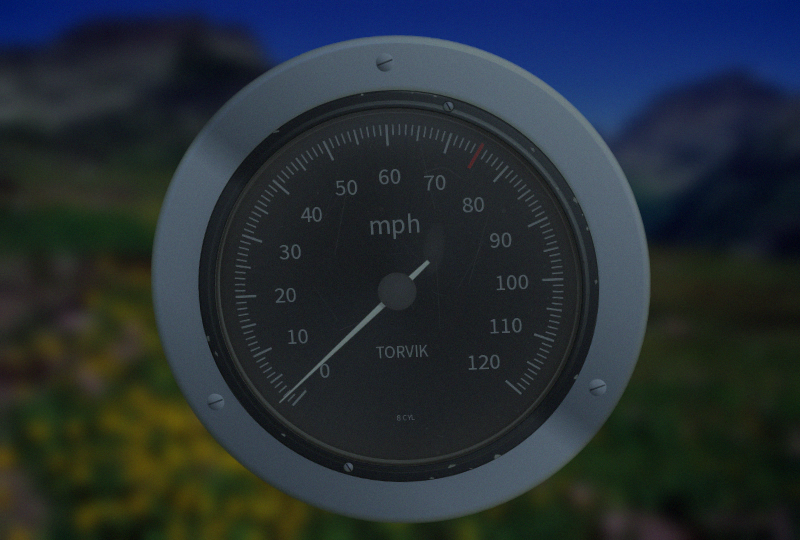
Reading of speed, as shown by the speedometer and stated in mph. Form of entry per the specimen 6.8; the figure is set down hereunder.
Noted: 2
